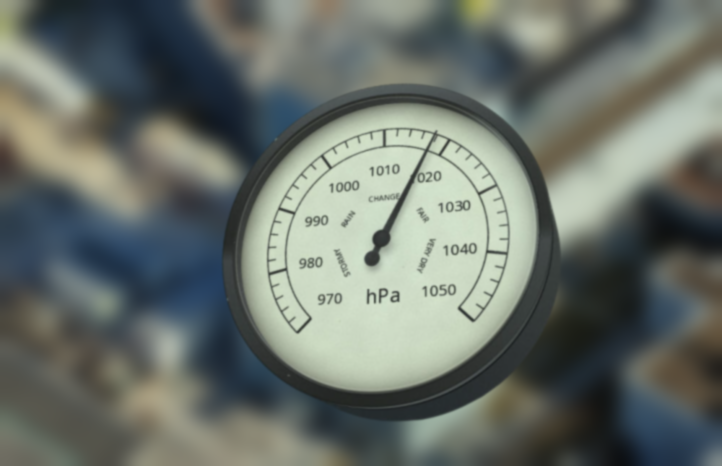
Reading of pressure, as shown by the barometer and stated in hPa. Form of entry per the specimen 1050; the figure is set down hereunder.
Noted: 1018
